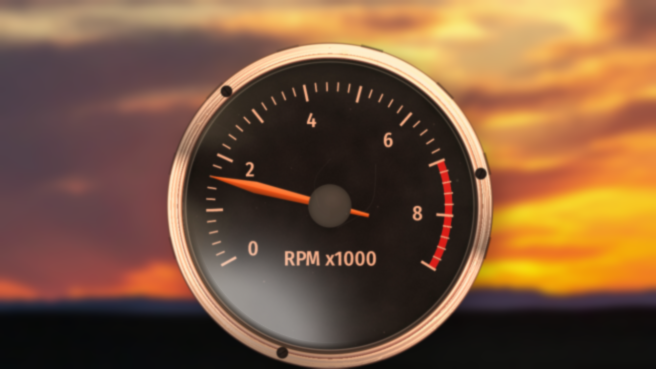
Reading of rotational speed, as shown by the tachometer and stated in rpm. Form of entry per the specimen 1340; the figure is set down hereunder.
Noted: 1600
